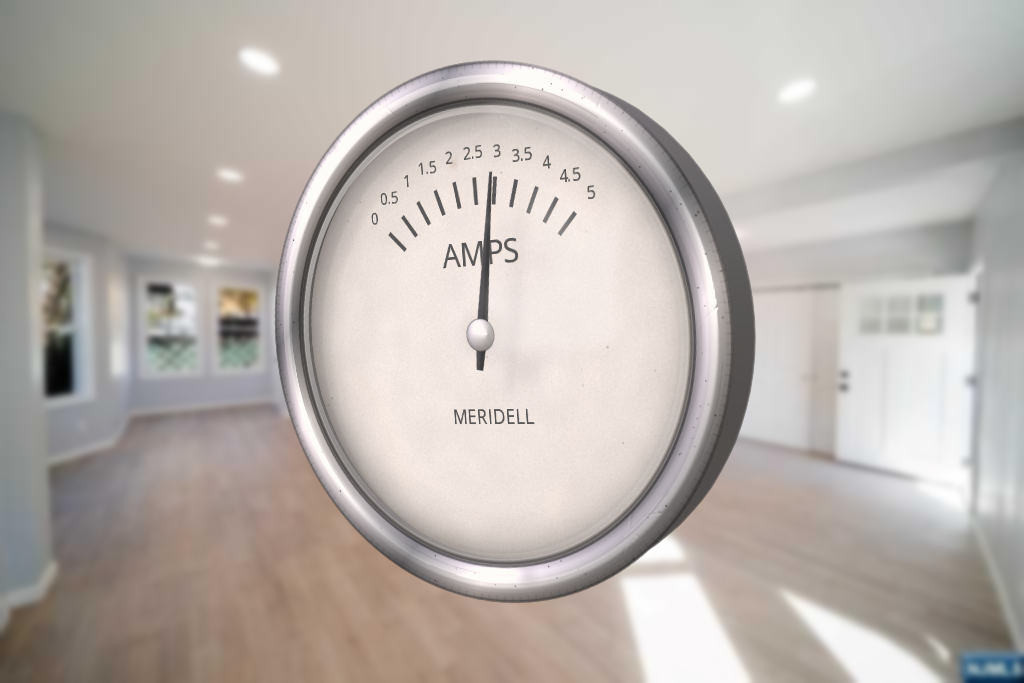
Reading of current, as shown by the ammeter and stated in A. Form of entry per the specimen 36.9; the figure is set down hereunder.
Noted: 3
